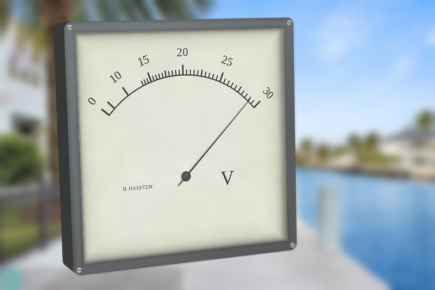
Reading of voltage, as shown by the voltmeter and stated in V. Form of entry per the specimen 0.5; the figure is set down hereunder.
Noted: 29
